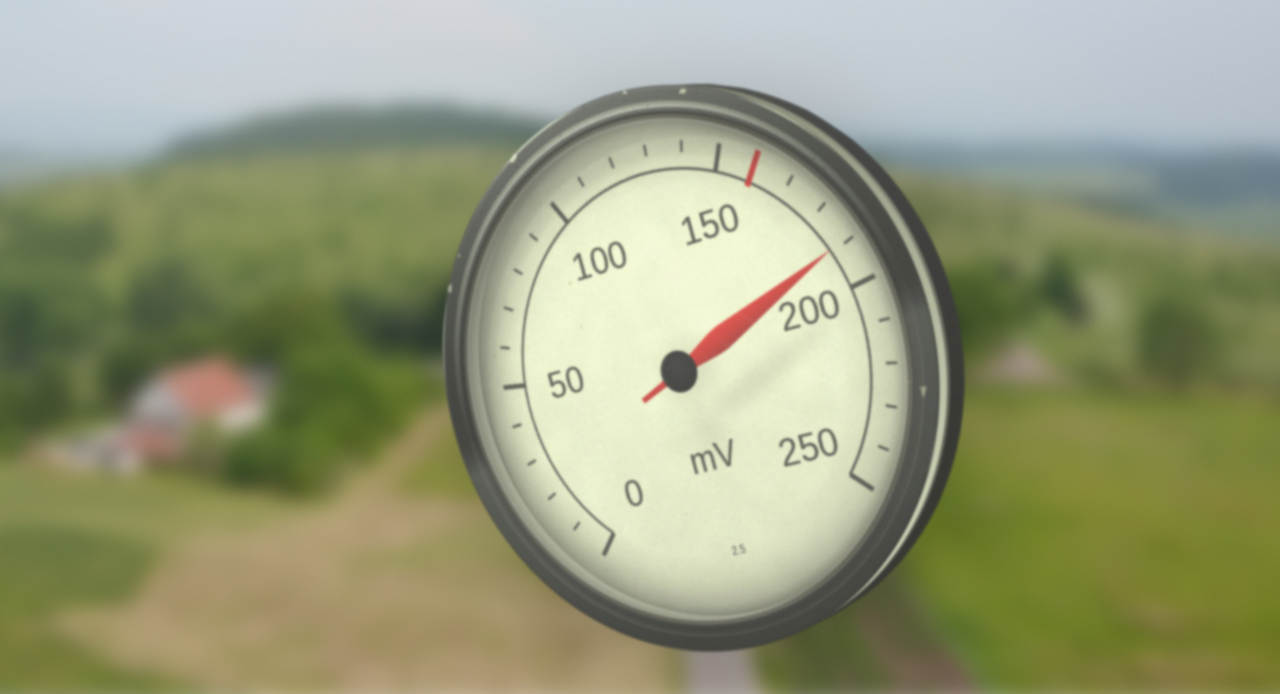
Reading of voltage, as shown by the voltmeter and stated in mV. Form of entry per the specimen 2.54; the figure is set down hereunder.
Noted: 190
